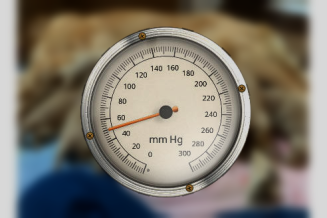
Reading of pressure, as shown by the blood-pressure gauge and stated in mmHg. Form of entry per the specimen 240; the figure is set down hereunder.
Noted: 50
